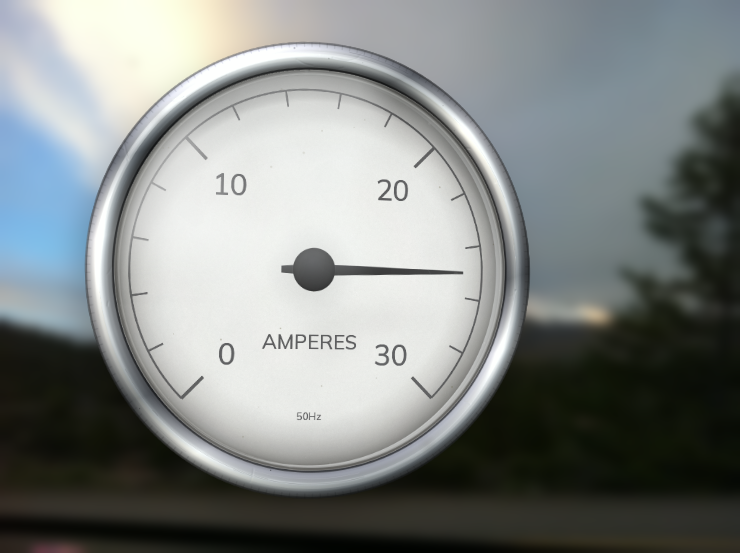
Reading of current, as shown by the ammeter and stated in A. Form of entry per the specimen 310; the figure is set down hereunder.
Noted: 25
